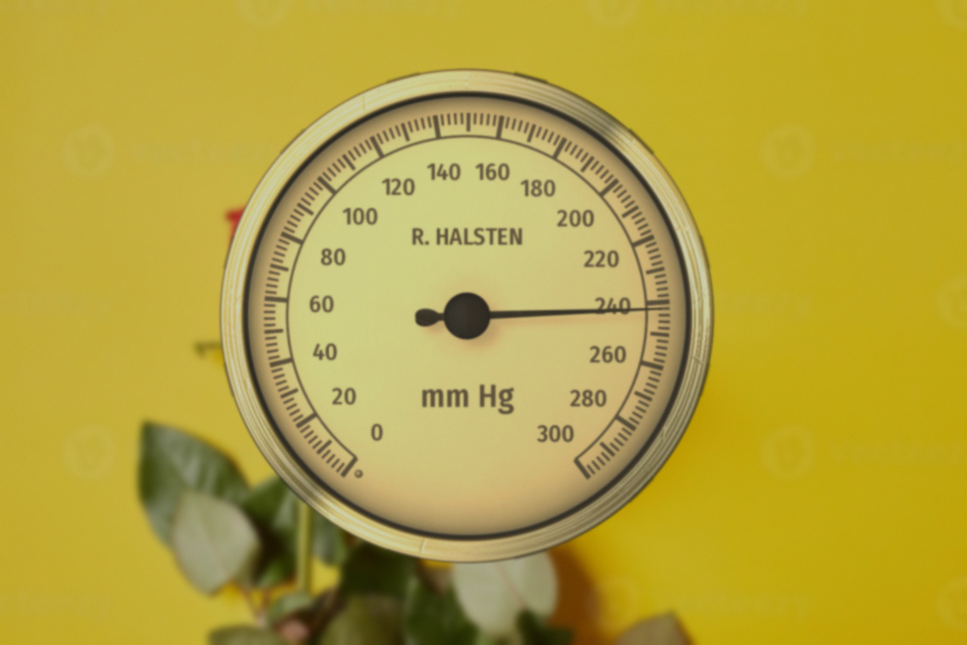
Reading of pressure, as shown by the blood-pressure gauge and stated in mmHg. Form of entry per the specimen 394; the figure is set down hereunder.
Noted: 242
